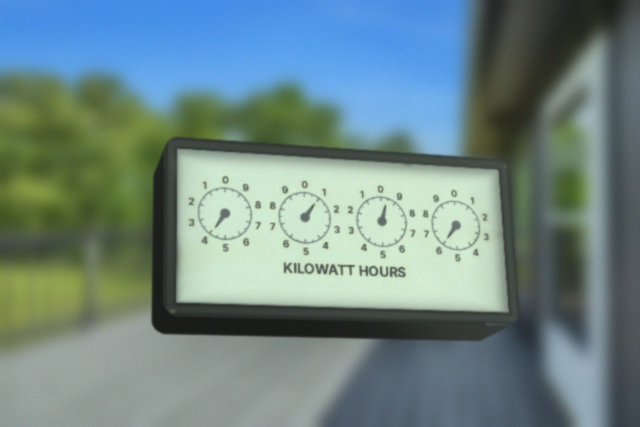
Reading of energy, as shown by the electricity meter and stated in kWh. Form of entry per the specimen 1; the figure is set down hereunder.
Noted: 4096
